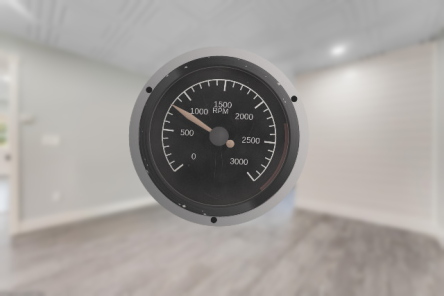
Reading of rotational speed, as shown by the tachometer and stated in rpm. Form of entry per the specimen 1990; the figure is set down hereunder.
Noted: 800
